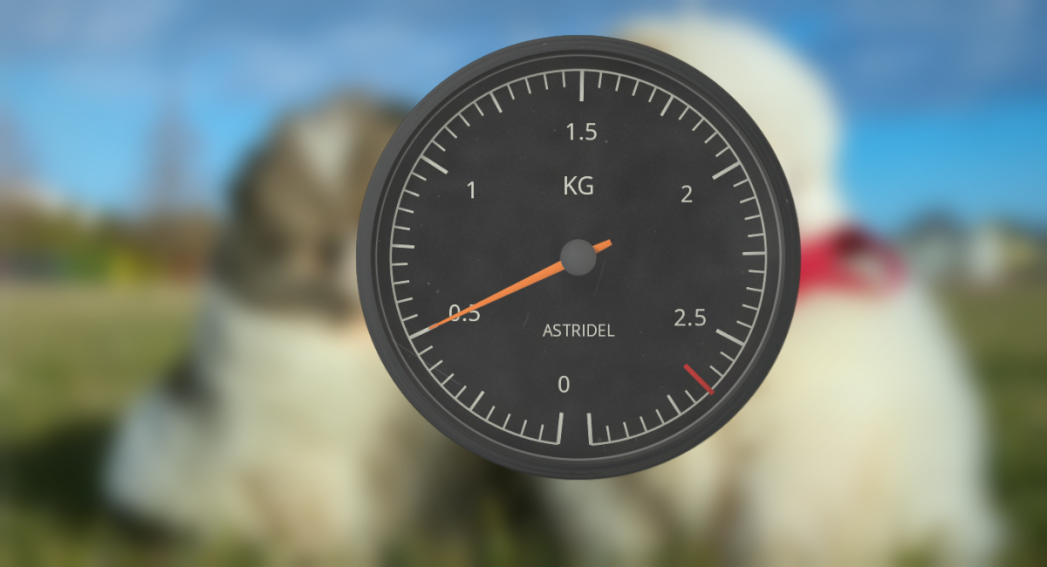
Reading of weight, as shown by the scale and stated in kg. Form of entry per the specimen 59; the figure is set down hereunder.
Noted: 0.5
